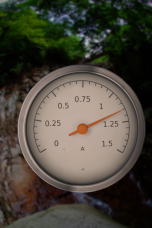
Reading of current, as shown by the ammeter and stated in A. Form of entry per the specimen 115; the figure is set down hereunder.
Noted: 1.15
